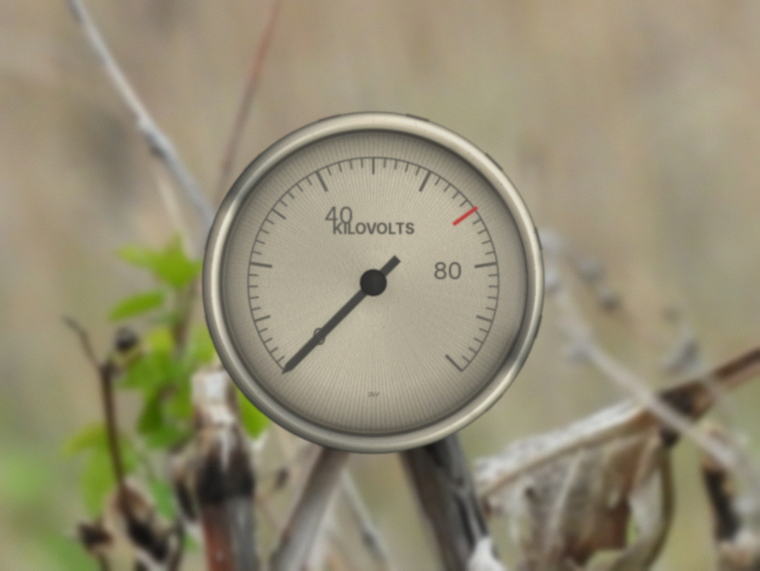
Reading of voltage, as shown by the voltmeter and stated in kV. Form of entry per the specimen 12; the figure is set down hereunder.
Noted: 0
